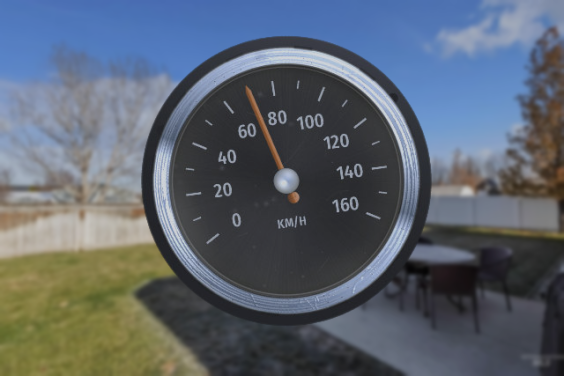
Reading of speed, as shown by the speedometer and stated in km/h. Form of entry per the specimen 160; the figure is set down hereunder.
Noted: 70
